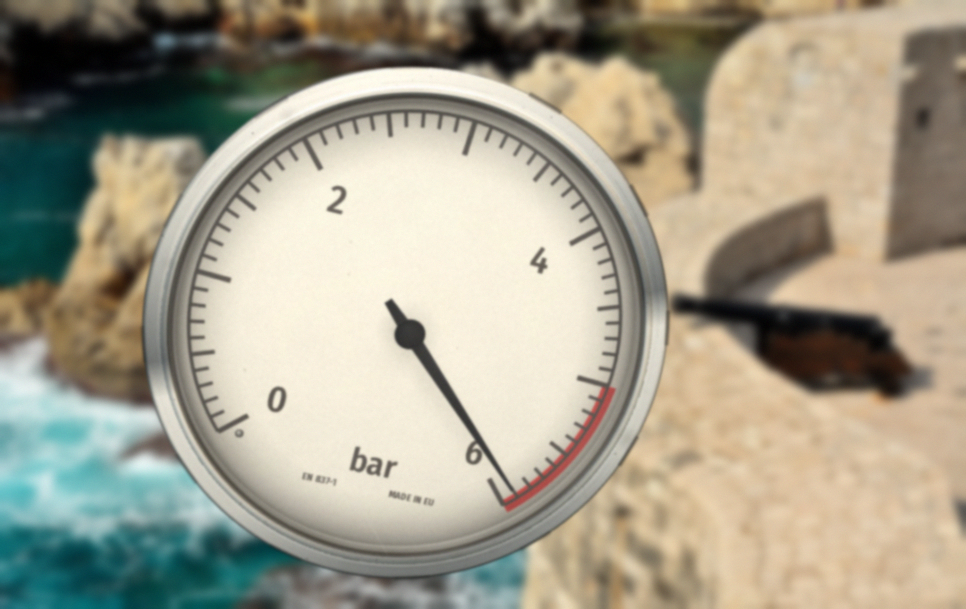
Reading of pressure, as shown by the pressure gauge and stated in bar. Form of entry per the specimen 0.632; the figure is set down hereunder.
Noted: 5.9
